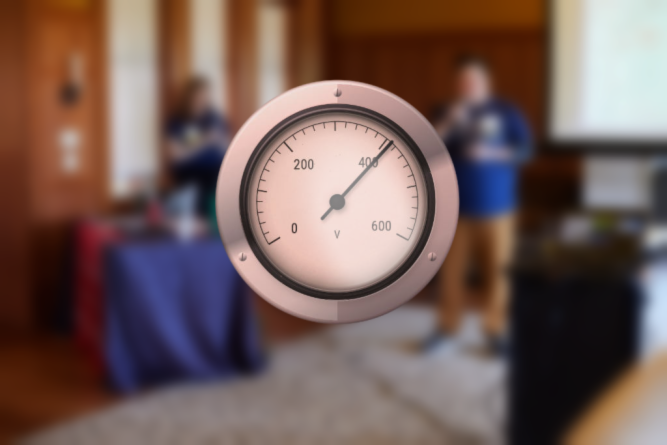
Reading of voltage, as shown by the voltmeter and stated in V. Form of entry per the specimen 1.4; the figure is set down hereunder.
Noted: 410
